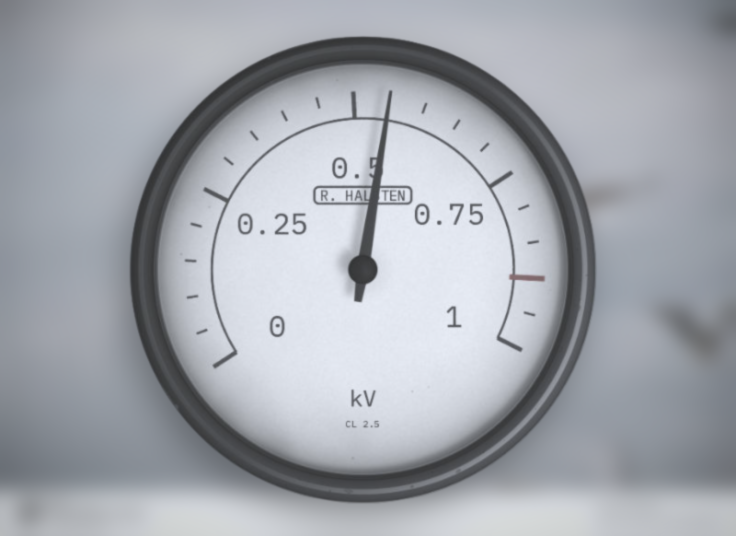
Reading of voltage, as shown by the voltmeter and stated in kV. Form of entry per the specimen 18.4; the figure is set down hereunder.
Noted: 0.55
